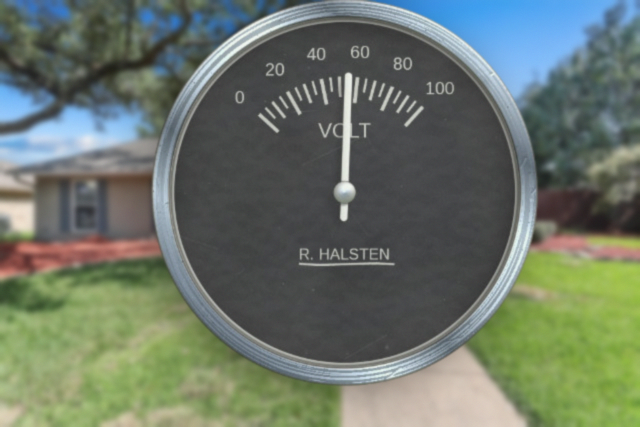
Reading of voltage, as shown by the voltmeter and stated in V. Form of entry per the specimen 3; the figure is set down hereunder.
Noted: 55
